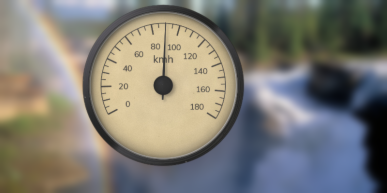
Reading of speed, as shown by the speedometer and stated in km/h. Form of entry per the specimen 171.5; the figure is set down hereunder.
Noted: 90
